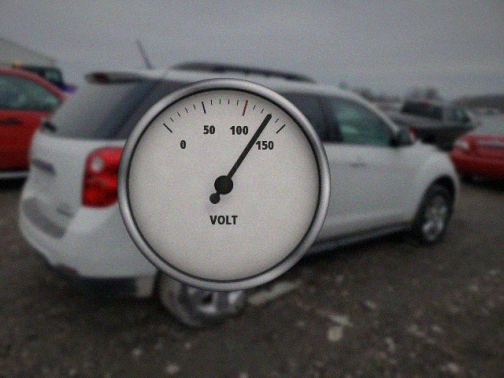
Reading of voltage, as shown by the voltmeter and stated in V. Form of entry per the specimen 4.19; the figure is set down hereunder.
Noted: 130
